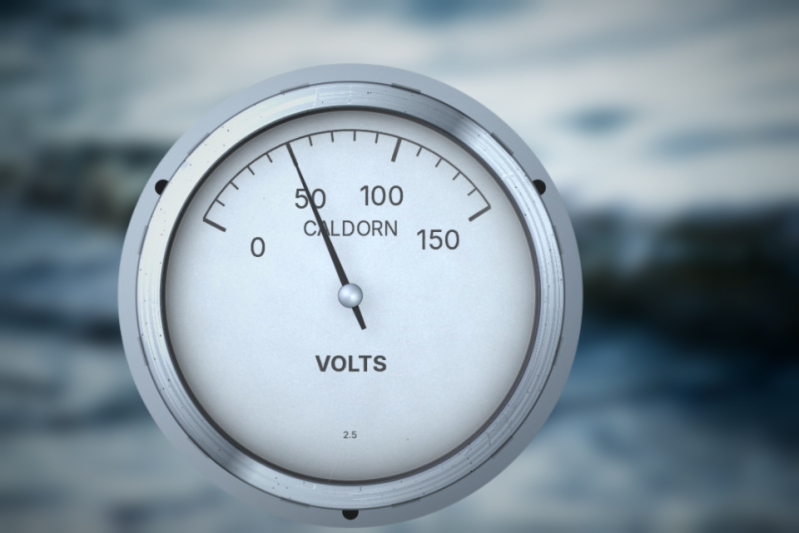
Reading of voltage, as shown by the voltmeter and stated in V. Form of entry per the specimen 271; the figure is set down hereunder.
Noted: 50
